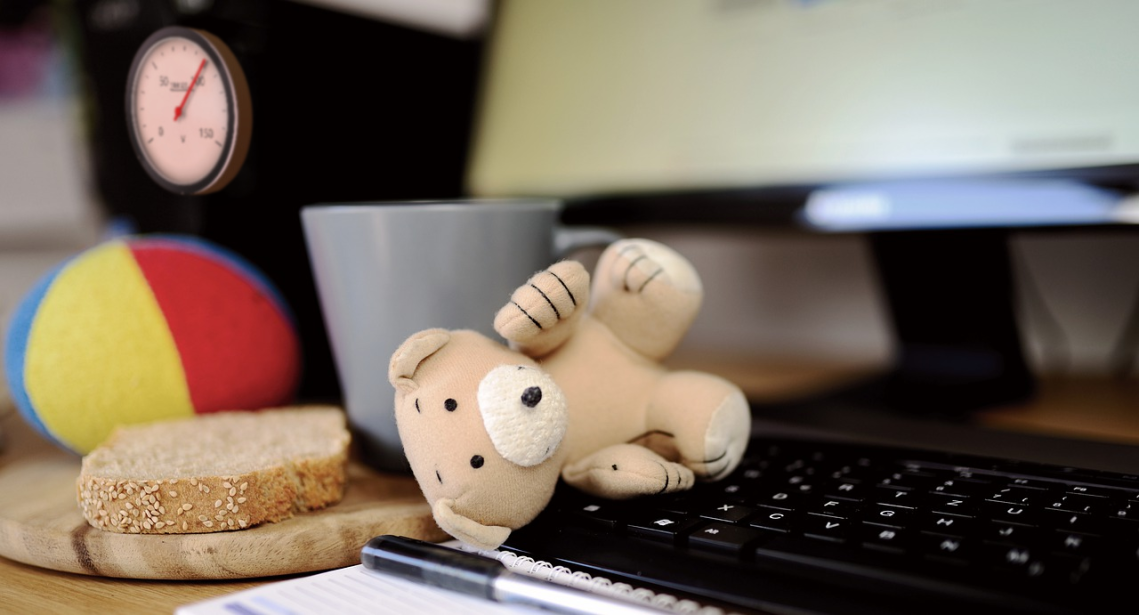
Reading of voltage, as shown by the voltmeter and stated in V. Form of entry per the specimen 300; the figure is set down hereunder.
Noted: 100
